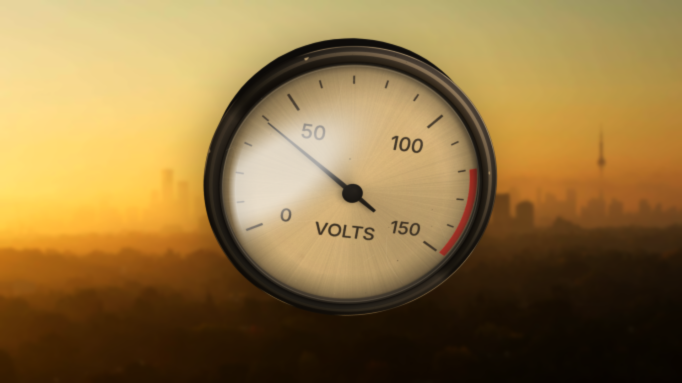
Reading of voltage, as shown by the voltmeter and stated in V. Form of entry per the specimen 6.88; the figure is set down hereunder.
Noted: 40
